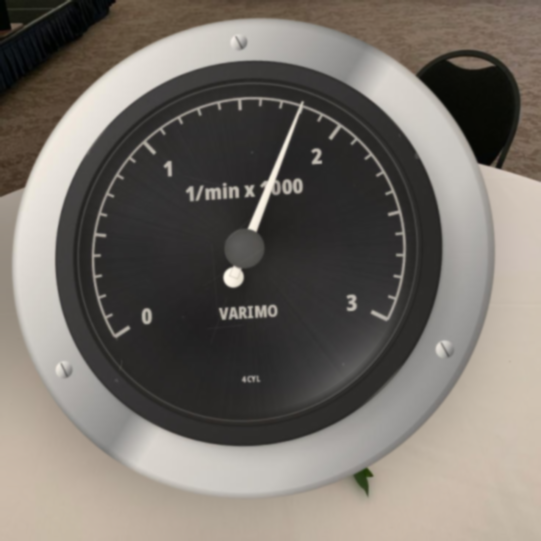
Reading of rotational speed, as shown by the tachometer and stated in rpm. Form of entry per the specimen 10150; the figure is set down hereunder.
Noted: 1800
